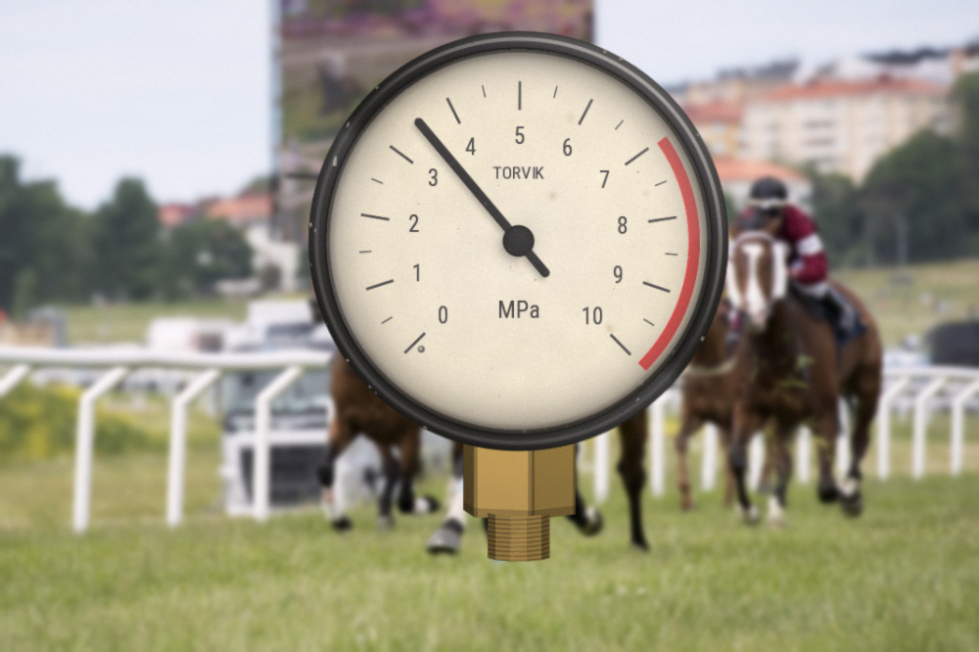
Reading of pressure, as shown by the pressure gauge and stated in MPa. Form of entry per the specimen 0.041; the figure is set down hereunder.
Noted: 3.5
